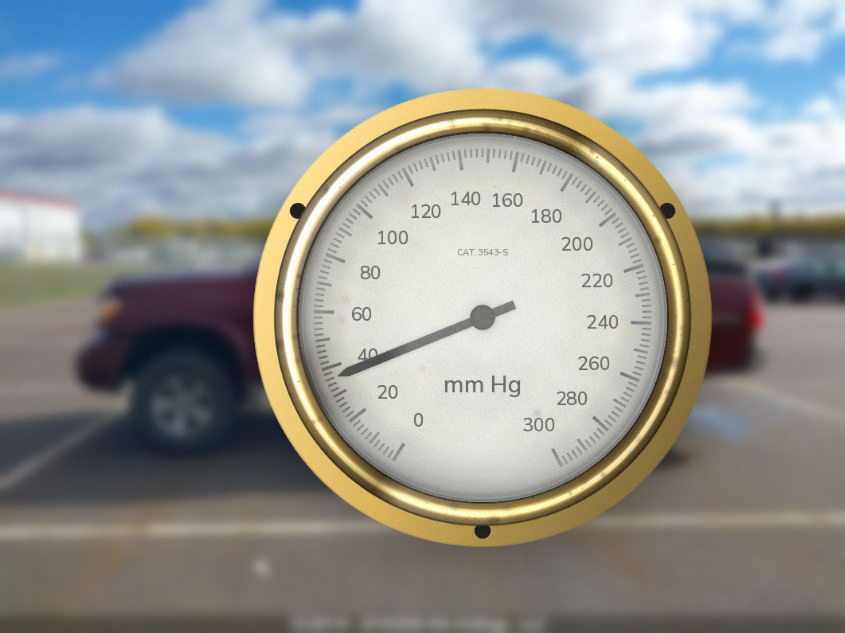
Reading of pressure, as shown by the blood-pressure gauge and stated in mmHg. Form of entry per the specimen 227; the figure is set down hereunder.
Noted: 36
